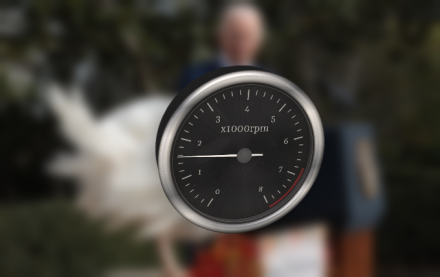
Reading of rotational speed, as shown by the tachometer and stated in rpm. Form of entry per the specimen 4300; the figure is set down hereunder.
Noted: 1600
